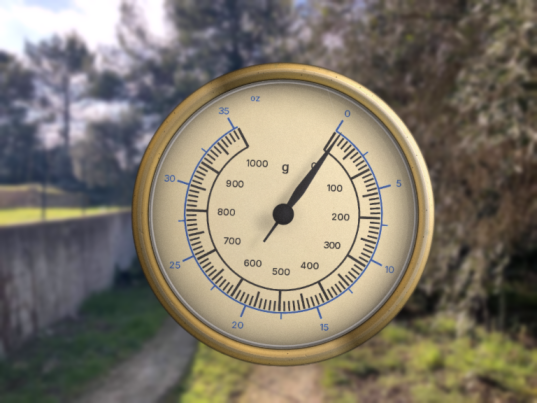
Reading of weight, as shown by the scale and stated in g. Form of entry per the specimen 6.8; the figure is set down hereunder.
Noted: 10
